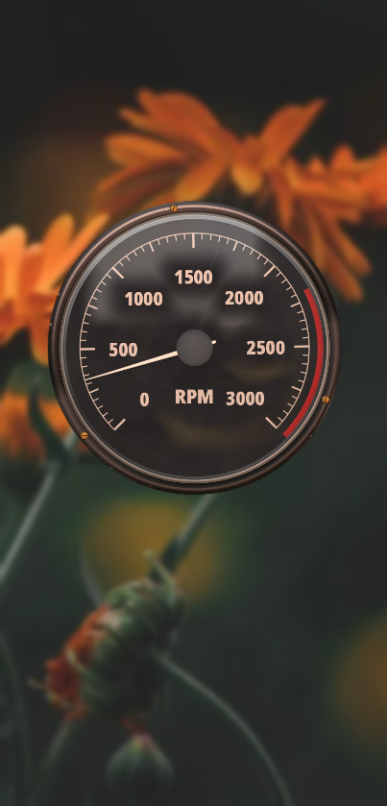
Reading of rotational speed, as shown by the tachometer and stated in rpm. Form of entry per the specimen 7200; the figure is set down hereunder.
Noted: 325
